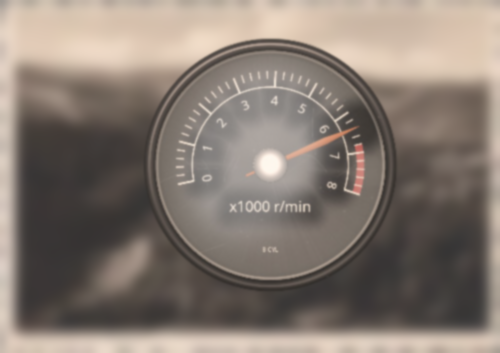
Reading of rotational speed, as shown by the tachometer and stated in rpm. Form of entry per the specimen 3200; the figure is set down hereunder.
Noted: 6400
